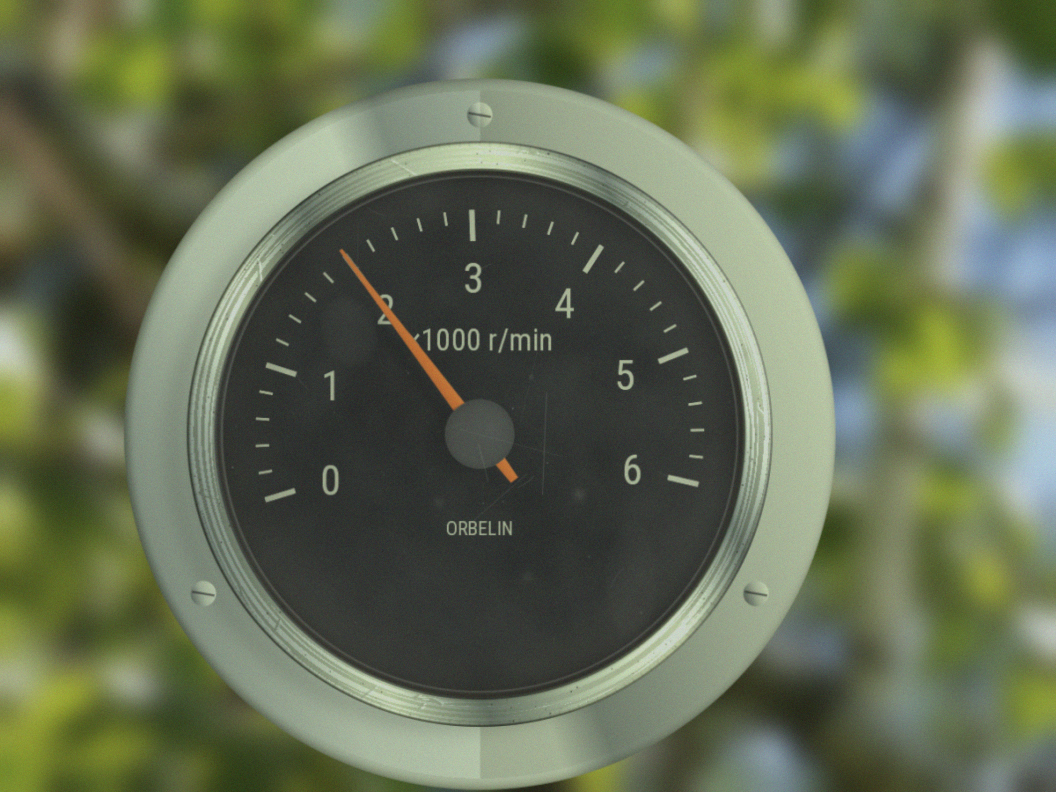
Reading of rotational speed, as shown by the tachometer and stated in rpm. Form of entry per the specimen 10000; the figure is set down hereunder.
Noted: 2000
